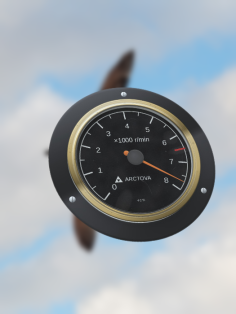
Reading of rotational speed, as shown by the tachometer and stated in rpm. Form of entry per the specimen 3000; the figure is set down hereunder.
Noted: 7750
